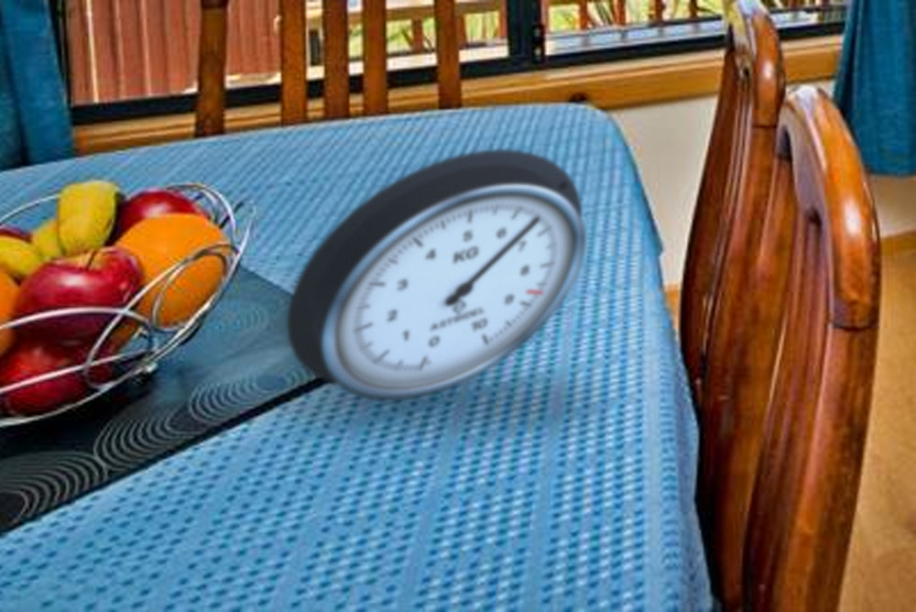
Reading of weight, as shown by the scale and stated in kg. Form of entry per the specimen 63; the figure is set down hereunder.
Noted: 6.5
